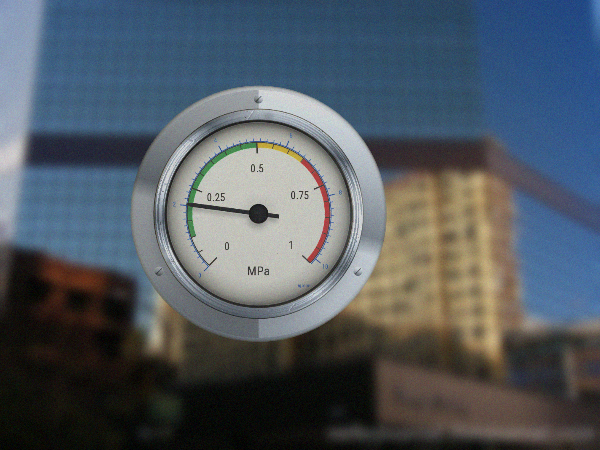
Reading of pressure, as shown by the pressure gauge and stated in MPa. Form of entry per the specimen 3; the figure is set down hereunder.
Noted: 0.2
